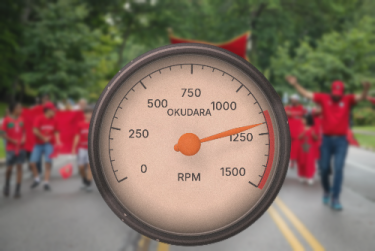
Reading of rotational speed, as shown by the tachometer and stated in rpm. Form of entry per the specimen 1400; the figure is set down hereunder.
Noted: 1200
